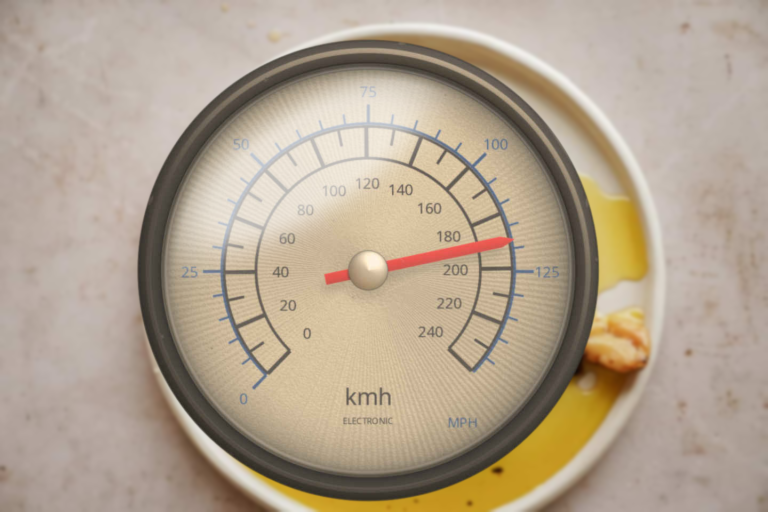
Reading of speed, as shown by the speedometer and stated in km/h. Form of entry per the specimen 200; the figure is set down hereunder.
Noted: 190
